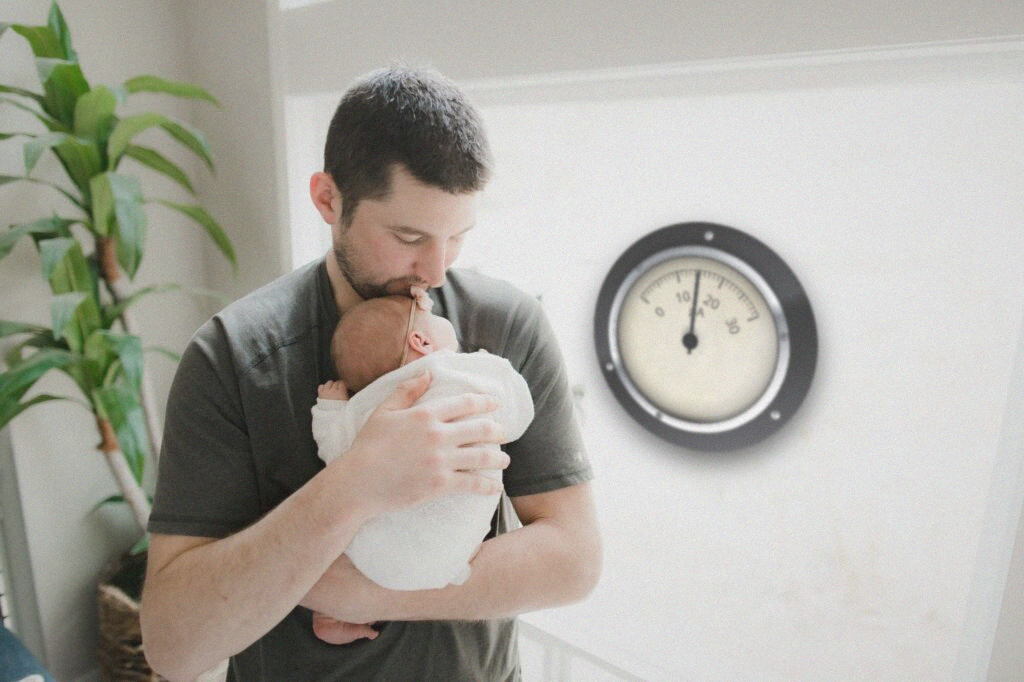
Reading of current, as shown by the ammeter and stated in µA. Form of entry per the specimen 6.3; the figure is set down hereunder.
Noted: 15
